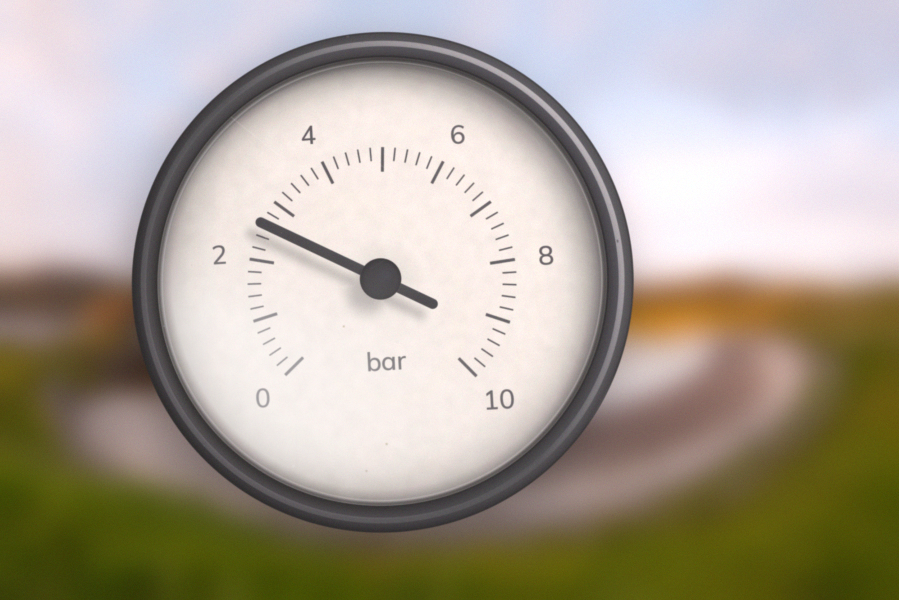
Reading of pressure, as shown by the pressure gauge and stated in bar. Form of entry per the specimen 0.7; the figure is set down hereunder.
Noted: 2.6
